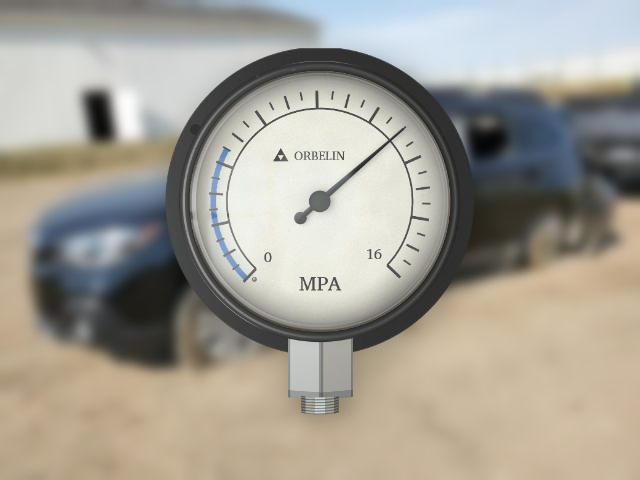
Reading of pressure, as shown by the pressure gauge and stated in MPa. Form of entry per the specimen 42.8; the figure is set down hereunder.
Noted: 11
